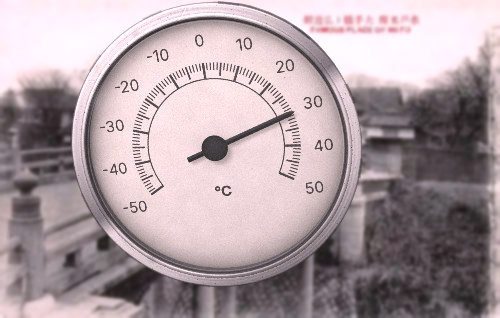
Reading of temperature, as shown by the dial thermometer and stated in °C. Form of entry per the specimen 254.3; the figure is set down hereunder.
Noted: 30
